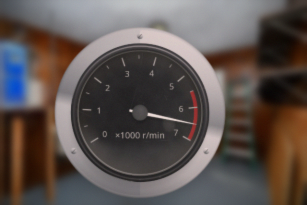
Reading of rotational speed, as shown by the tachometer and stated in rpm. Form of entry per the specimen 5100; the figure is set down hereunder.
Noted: 6500
